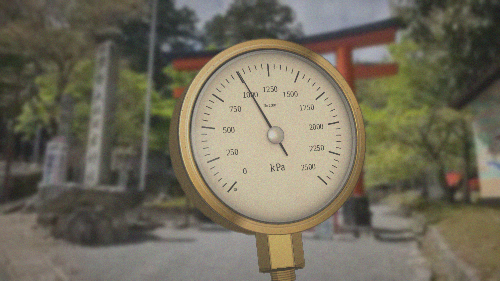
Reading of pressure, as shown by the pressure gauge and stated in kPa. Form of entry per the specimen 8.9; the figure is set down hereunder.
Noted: 1000
